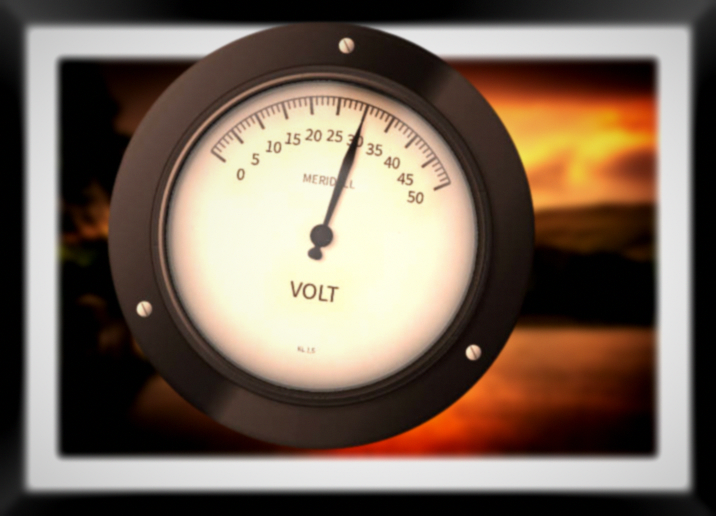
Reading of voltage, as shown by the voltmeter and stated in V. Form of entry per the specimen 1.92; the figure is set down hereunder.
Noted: 30
